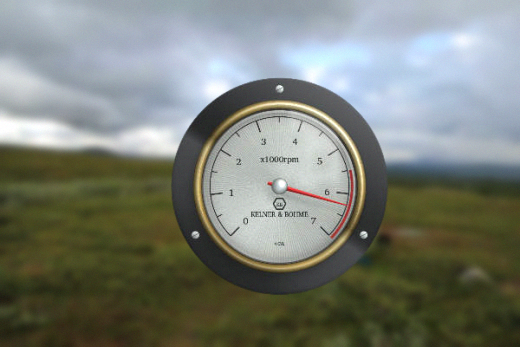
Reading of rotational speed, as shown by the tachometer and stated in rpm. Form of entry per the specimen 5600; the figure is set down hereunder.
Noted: 6250
